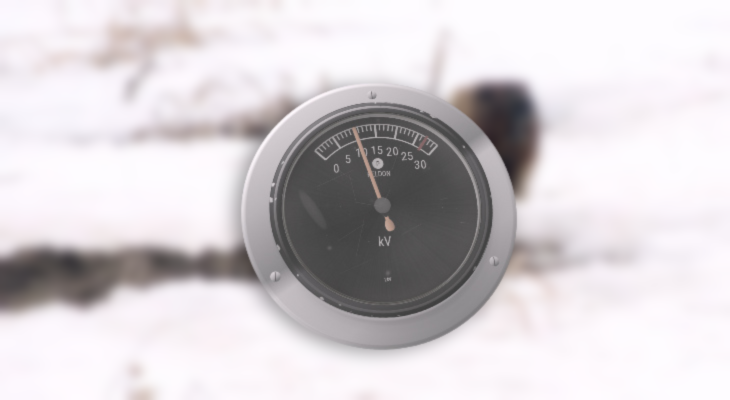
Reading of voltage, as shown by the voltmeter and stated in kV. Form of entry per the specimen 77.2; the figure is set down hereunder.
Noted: 10
